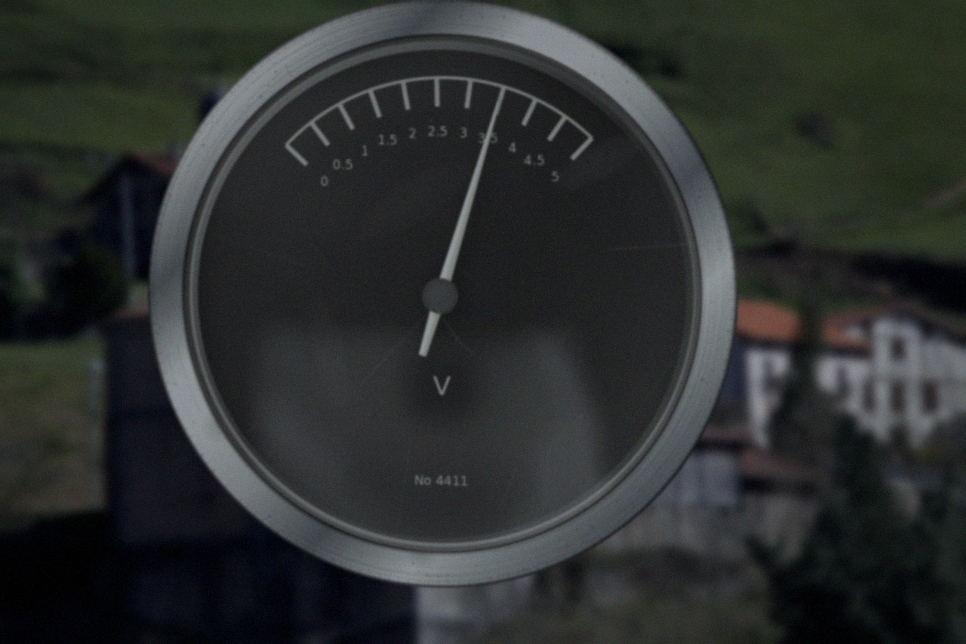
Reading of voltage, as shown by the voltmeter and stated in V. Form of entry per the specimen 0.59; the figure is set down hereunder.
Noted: 3.5
